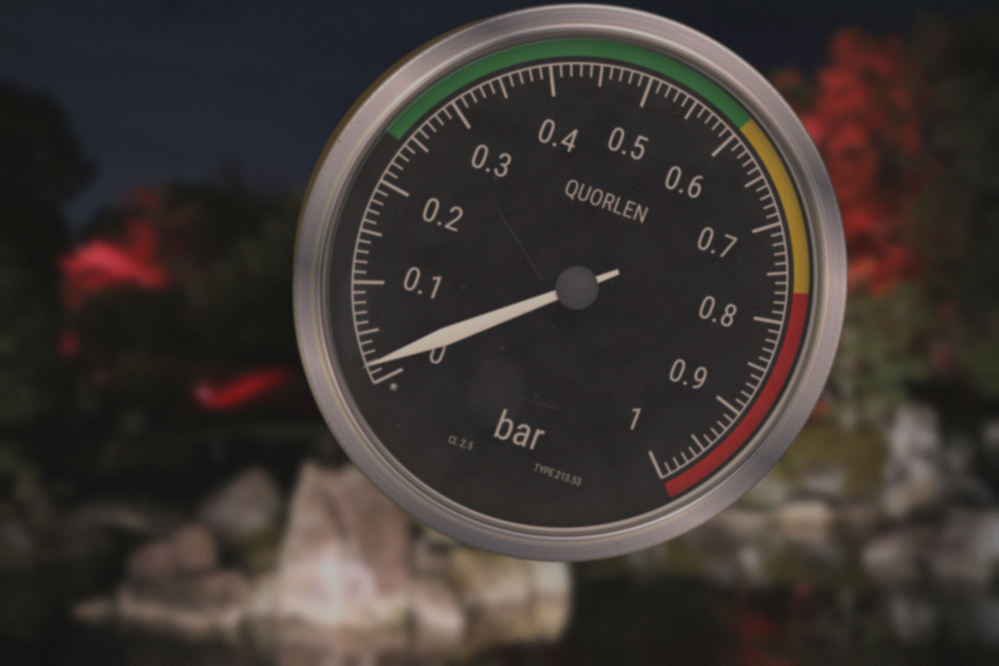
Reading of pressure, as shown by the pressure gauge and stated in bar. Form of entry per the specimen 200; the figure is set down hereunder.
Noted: 0.02
